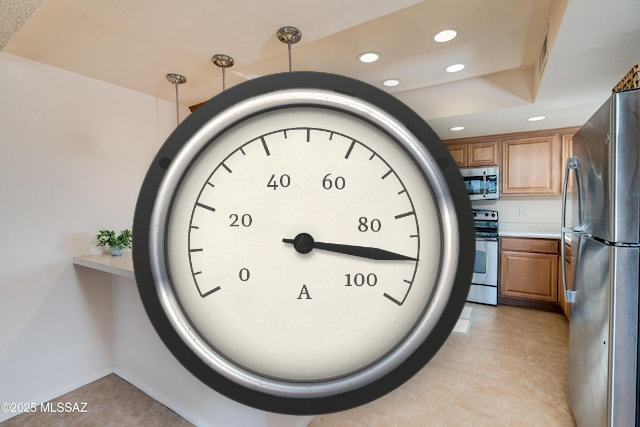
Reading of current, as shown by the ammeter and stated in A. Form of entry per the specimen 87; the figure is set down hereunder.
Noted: 90
